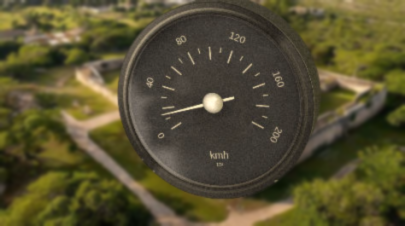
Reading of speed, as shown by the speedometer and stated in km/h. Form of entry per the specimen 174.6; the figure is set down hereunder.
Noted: 15
